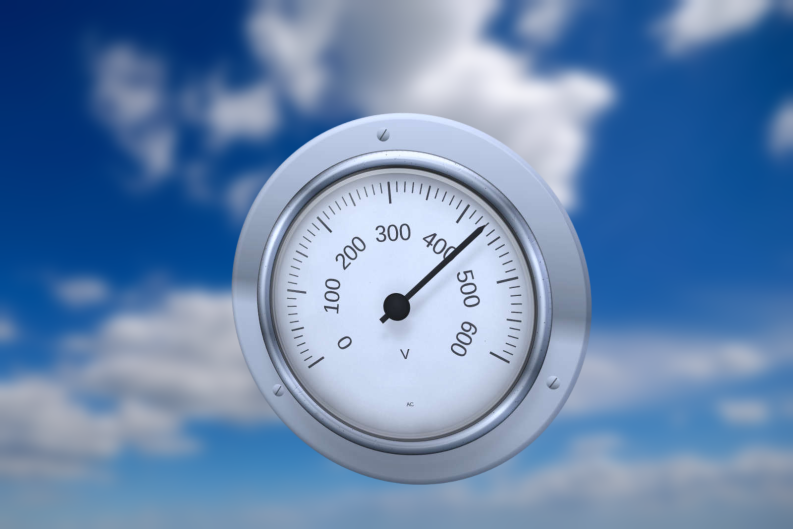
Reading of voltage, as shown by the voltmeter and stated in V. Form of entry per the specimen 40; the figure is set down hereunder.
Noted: 430
